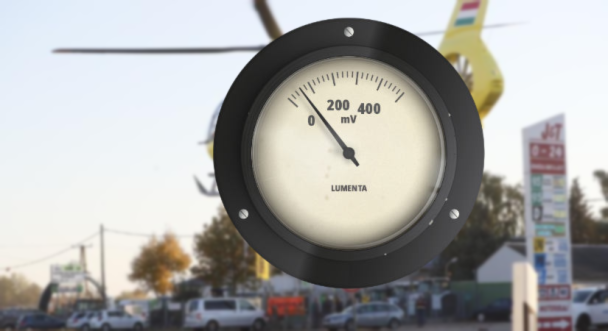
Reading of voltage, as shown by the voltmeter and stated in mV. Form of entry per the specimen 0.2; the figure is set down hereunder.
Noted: 60
